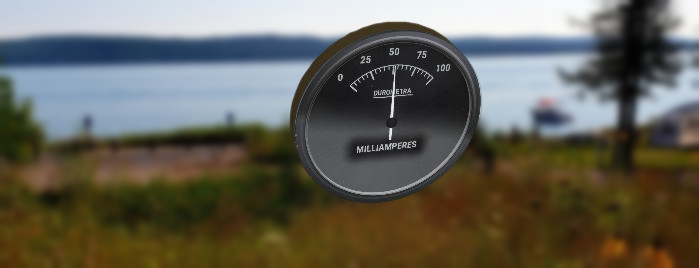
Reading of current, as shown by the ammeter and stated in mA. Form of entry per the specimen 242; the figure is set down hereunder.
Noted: 50
